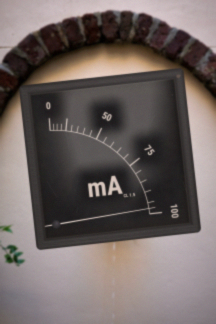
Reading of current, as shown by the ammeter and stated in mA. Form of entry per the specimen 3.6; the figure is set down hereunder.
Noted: 97.5
